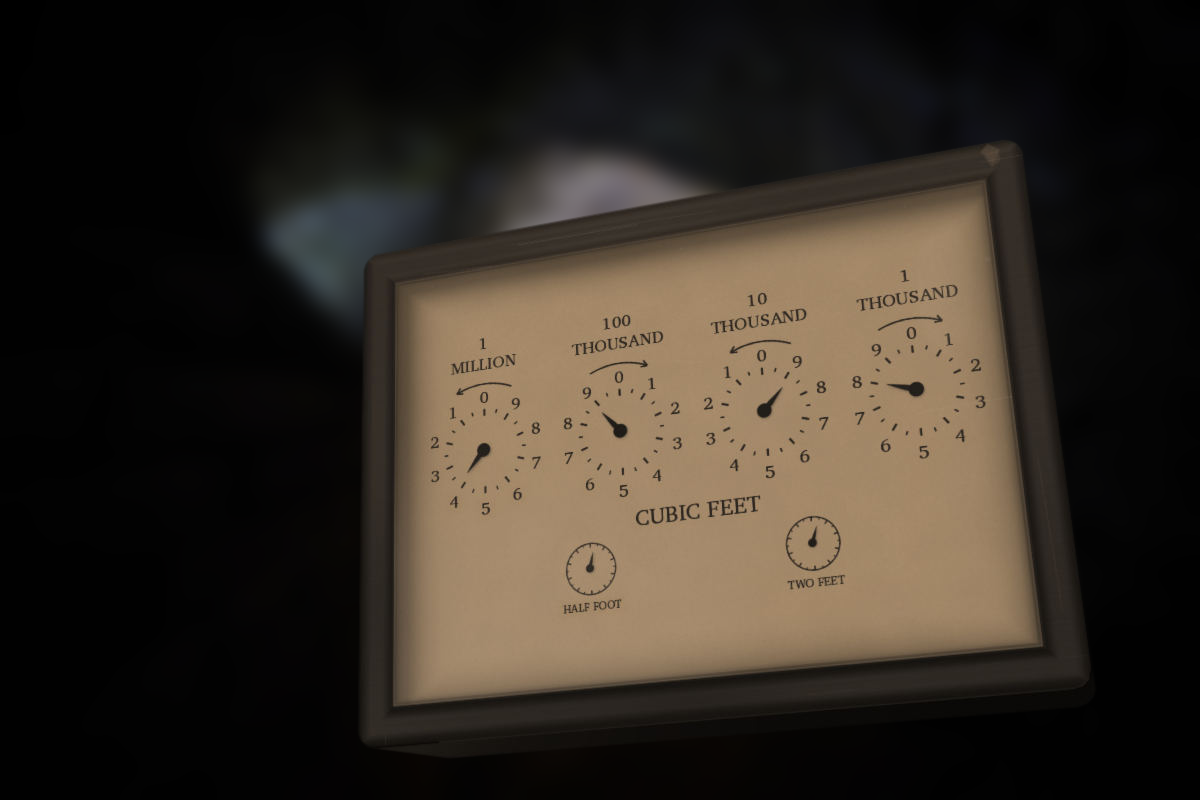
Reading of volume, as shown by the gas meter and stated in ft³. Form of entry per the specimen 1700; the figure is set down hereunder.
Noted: 388800
